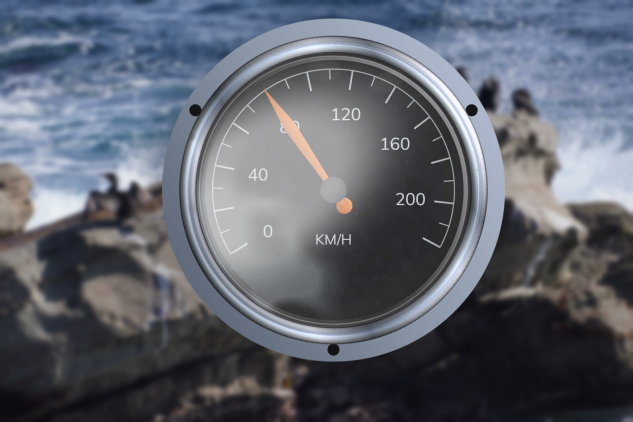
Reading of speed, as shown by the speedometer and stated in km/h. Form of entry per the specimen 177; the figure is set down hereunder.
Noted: 80
